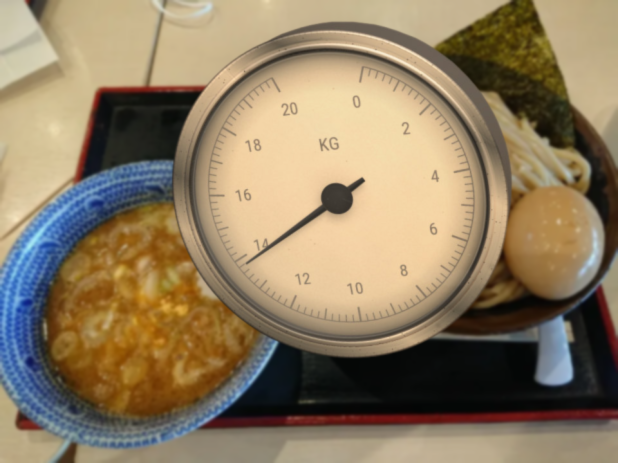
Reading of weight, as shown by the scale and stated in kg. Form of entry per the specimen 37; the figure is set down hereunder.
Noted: 13.8
